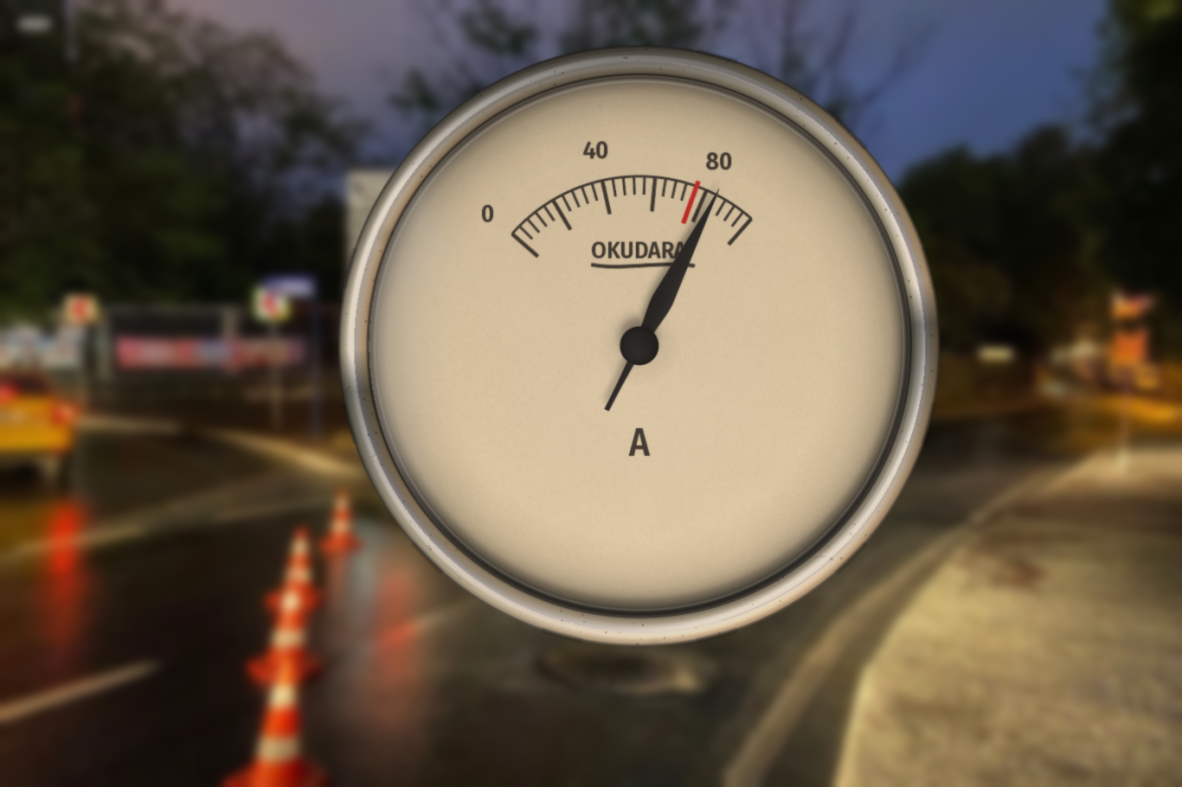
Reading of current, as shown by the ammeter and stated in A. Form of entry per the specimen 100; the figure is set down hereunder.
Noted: 84
